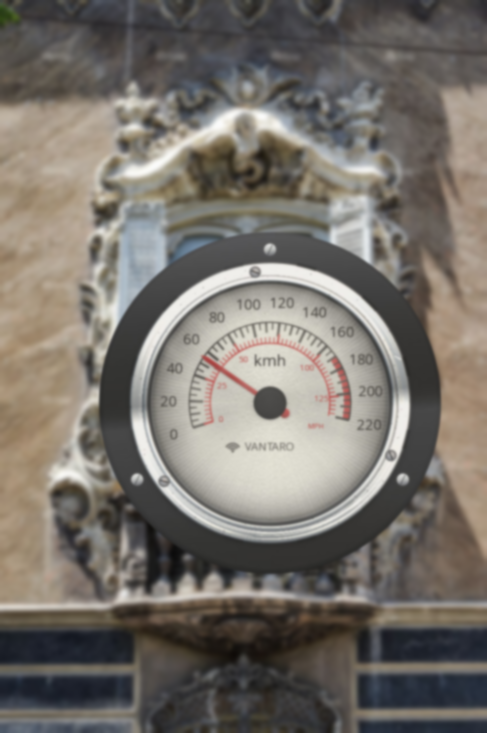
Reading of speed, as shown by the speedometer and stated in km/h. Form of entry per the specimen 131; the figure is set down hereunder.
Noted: 55
